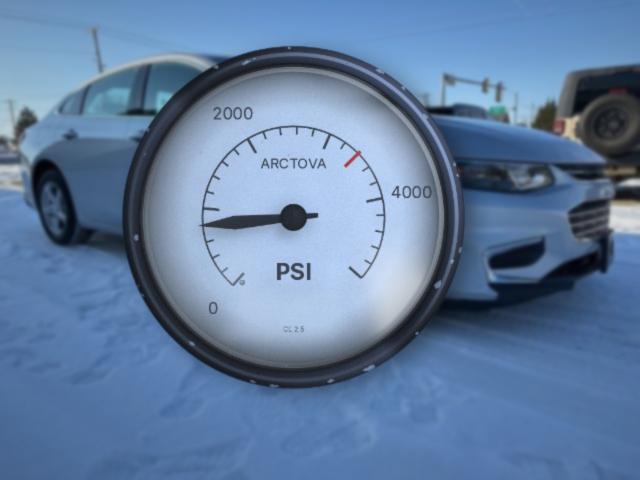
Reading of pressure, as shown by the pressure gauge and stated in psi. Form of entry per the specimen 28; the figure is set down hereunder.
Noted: 800
